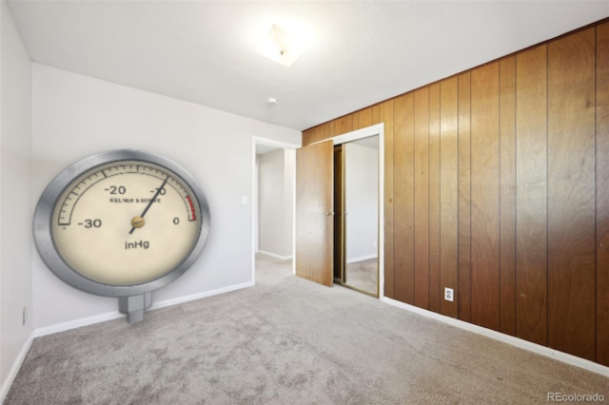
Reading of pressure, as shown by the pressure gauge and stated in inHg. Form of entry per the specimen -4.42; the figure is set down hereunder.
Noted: -10
